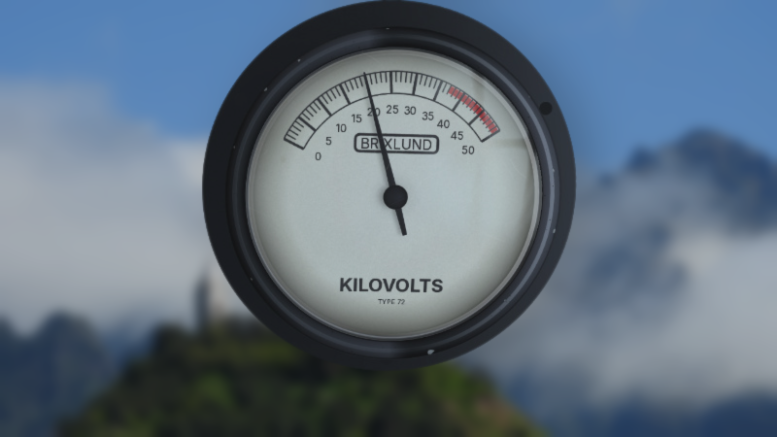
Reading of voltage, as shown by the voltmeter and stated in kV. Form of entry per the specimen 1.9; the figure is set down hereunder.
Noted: 20
